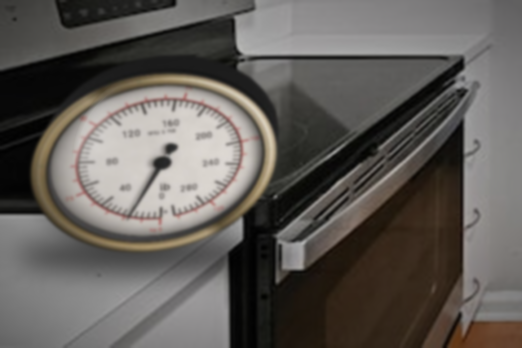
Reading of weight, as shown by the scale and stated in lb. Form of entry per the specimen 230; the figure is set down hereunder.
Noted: 20
